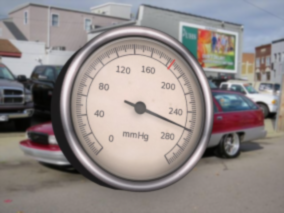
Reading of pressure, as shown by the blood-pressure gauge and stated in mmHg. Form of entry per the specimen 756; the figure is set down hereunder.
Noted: 260
